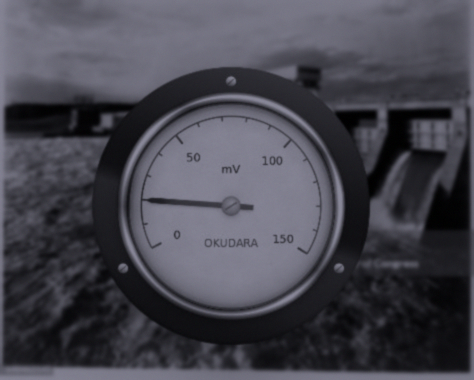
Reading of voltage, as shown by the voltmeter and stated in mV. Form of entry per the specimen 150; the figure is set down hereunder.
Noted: 20
